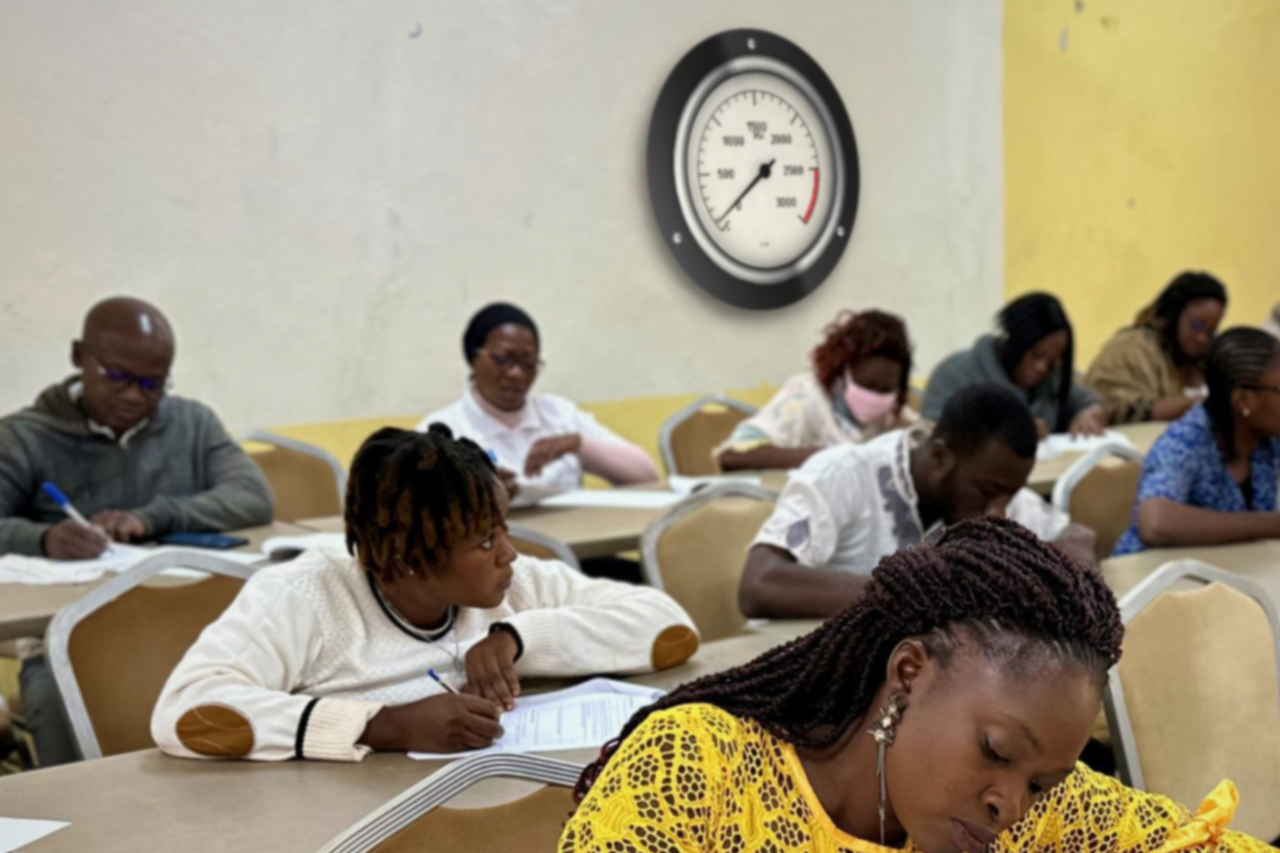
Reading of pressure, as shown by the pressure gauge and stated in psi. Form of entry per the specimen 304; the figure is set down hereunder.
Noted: 100
